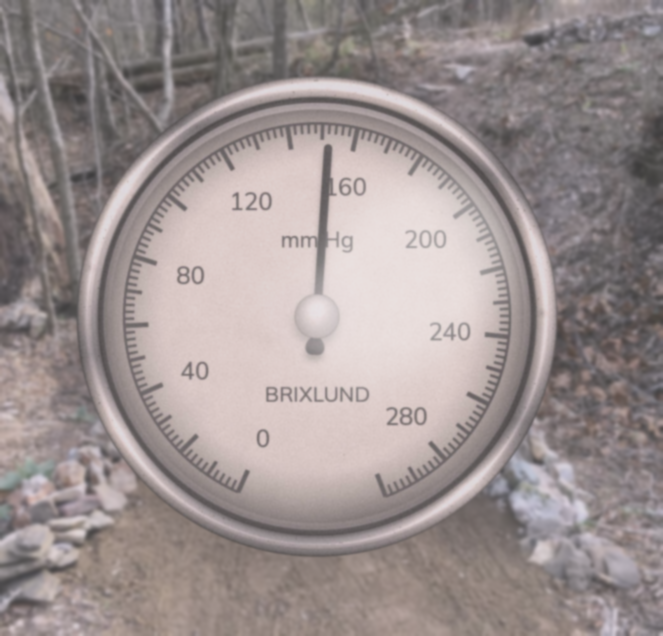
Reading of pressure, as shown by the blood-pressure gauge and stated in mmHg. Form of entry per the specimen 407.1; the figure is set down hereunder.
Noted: 152
